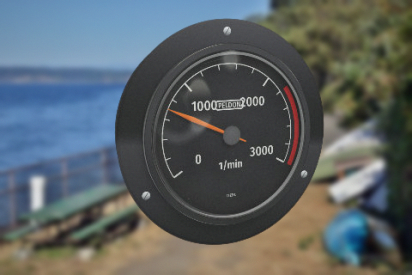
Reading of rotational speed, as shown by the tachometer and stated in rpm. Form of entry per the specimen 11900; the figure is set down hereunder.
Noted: 700
